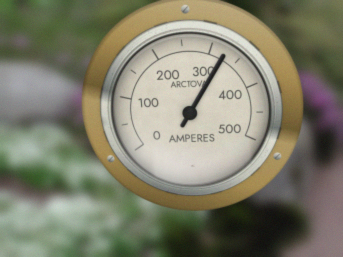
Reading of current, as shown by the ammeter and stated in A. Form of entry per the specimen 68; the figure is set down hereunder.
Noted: 325
